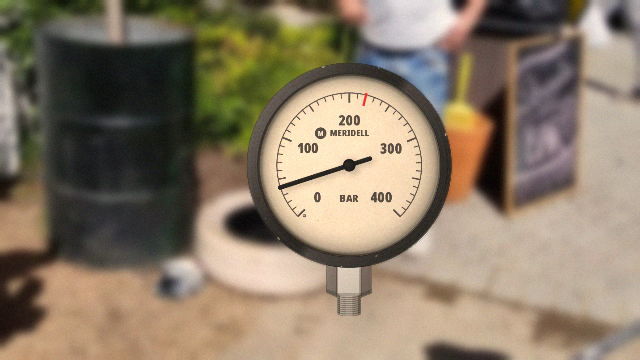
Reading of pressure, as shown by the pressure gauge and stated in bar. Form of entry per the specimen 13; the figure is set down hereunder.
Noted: 40
